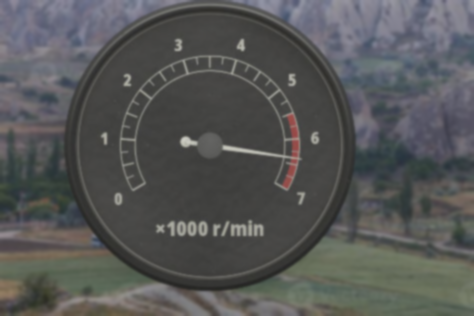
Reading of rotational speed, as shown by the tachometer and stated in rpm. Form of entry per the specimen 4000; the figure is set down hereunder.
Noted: 6375
